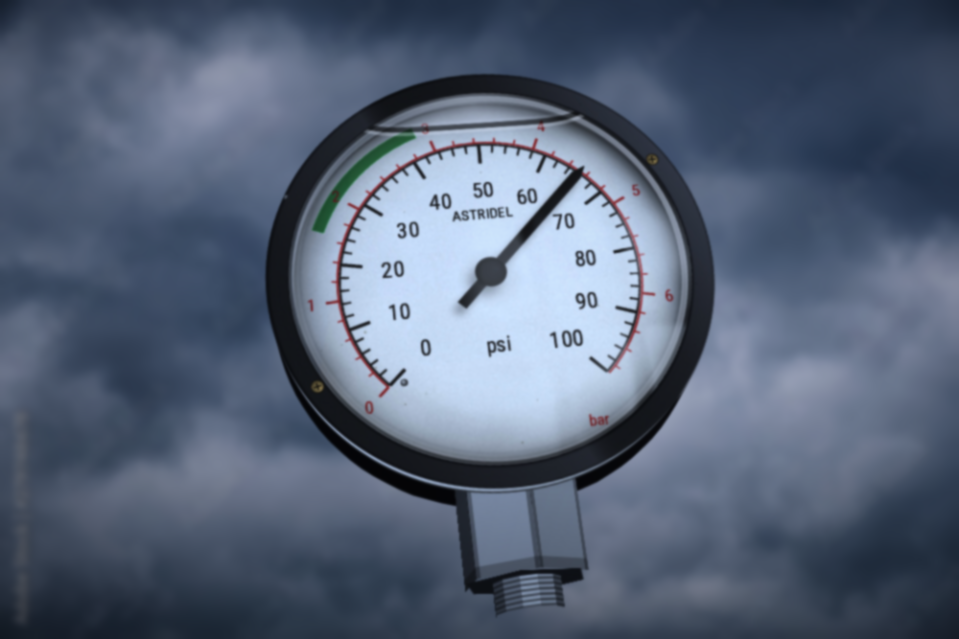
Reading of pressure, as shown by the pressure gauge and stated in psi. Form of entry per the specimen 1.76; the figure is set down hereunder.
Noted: 66
